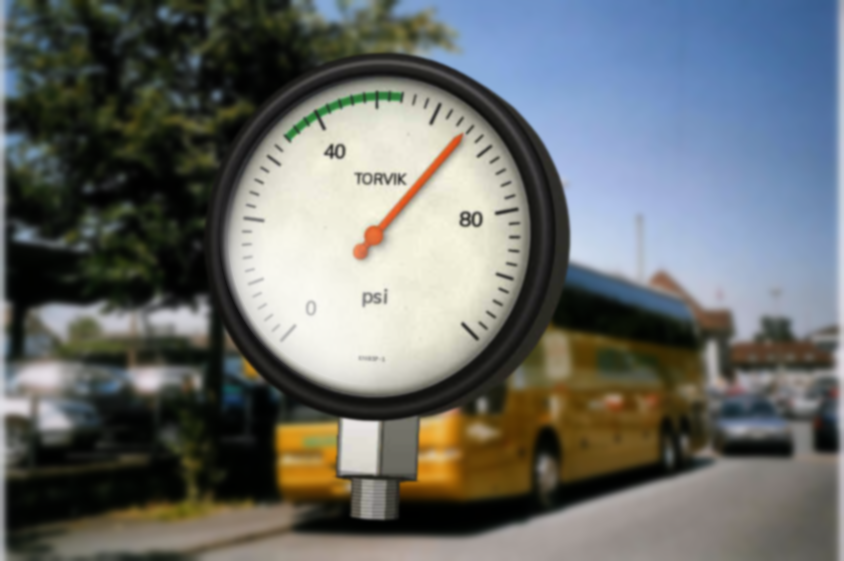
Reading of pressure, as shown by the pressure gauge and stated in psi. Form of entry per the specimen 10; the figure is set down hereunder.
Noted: 66
